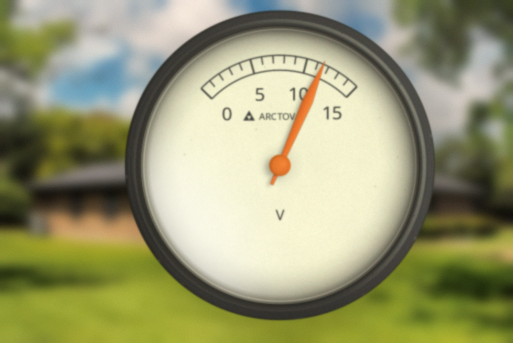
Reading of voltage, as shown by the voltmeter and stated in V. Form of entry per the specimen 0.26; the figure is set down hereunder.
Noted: 11.5
